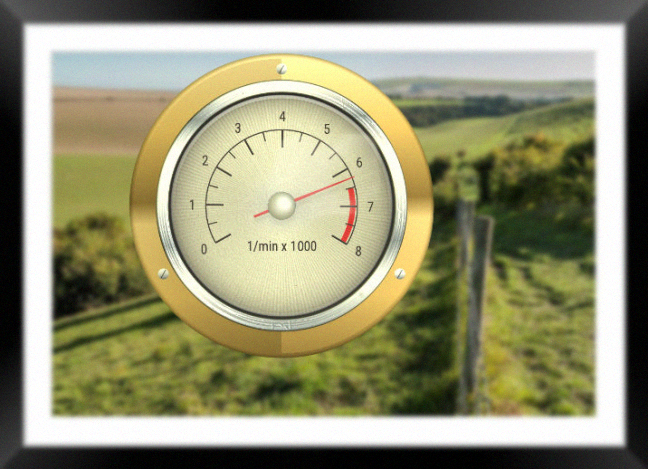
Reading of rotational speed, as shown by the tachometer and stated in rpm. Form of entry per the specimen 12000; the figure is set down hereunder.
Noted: 6250
